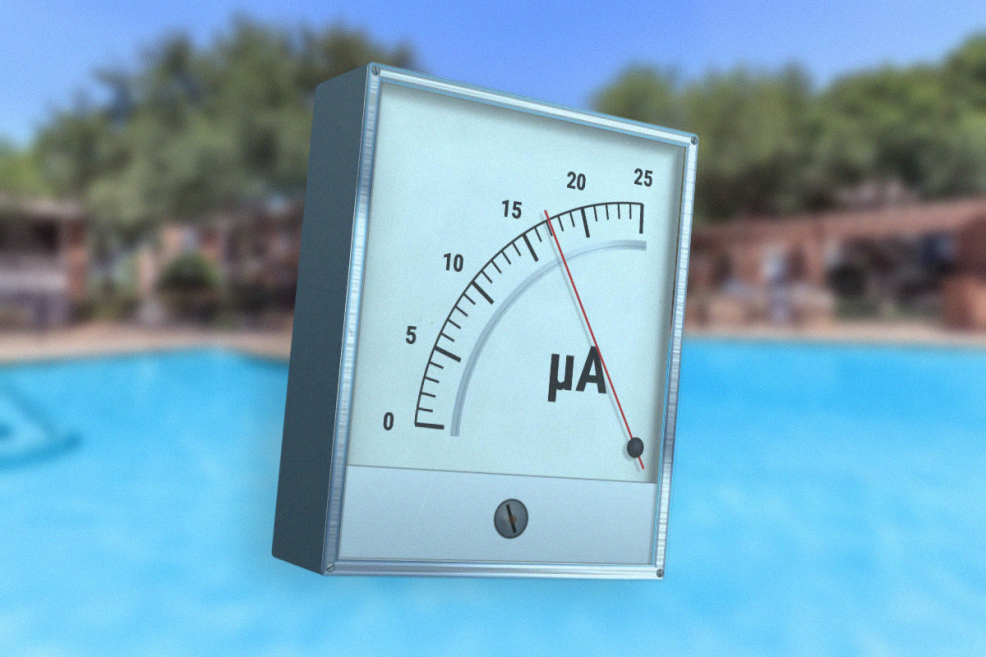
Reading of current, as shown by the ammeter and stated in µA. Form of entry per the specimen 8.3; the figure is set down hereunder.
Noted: 17
